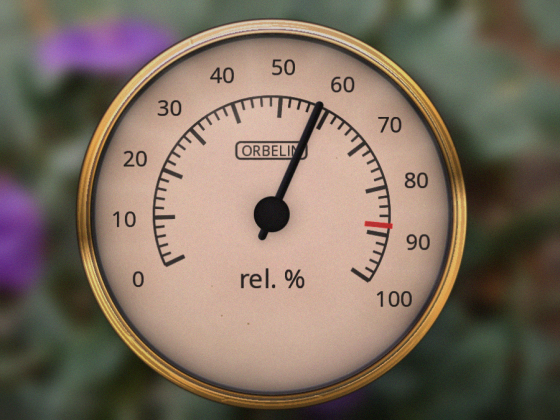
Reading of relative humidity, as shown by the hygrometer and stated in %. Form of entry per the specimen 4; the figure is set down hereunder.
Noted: 58
